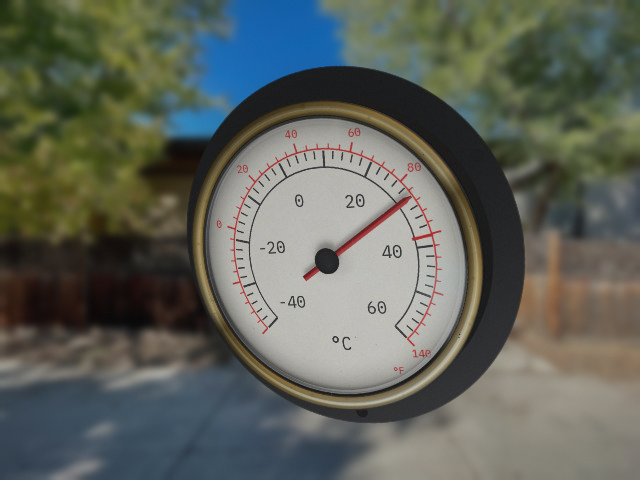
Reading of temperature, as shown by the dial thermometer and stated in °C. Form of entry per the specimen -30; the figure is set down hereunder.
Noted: 30
